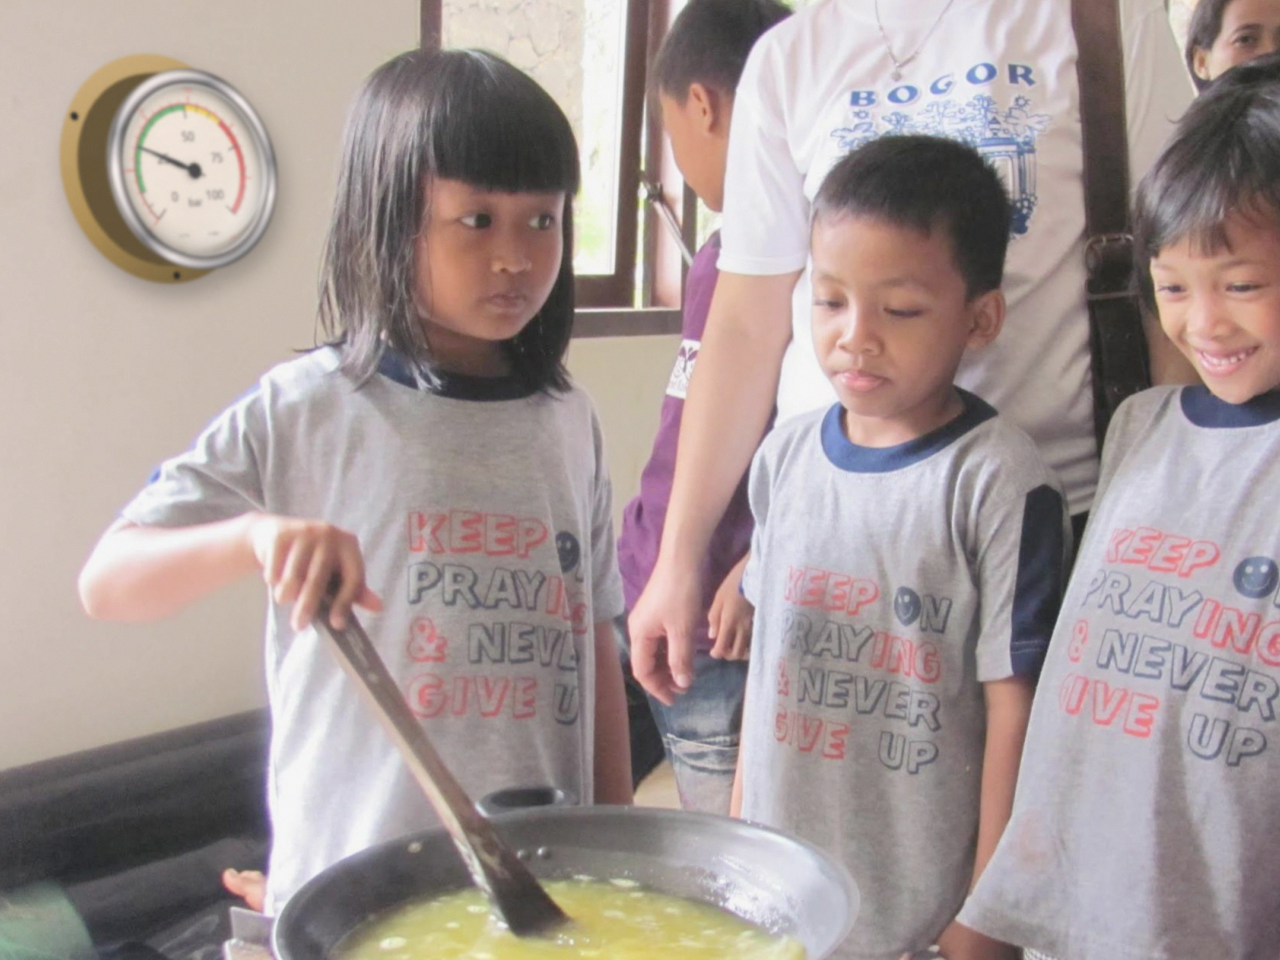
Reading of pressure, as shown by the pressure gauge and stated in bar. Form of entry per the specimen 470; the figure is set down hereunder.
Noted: 25
